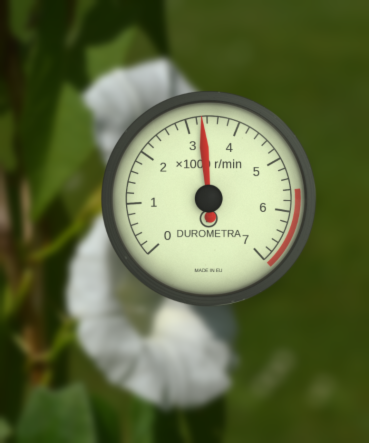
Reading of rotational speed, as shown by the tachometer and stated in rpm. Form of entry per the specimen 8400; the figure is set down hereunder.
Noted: 3300
